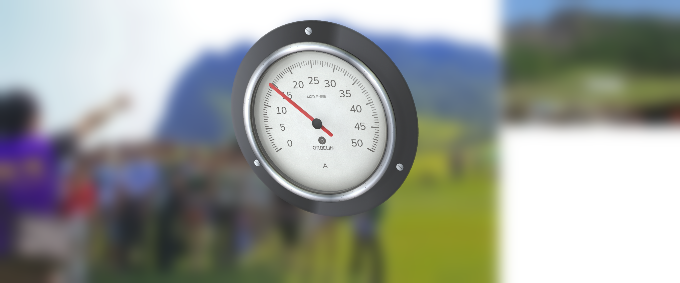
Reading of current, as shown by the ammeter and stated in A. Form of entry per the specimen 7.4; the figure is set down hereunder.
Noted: 15
